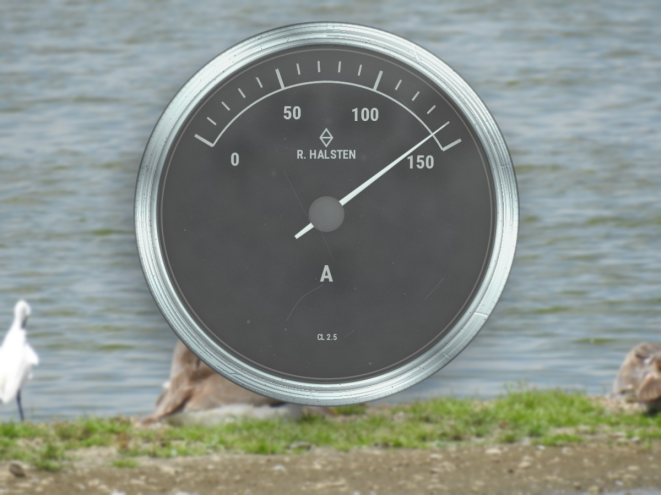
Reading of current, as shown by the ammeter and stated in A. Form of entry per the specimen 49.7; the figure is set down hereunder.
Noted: 140
